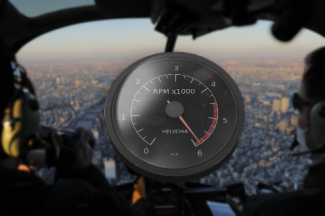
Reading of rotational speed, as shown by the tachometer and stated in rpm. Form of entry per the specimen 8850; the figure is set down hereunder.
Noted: 5875
